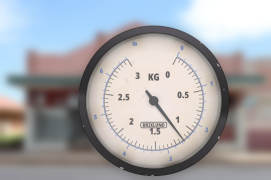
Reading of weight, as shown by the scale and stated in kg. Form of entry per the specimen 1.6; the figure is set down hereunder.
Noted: 1.15
